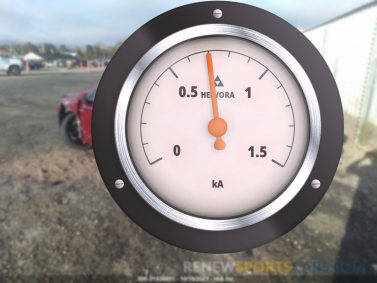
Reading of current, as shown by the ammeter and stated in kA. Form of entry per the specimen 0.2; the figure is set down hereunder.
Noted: 0.7
